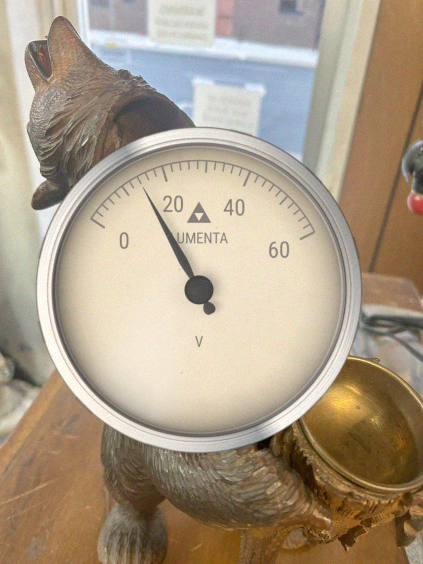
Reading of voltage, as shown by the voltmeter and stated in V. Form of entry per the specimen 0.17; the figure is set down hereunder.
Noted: 14
